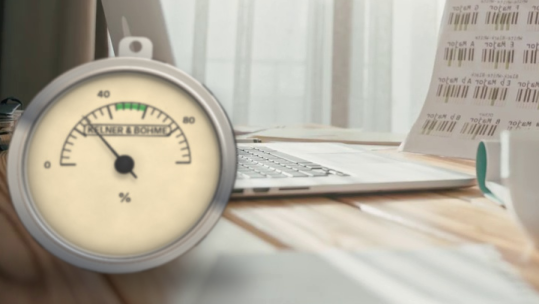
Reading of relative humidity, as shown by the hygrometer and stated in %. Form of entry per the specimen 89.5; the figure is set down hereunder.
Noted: 28
